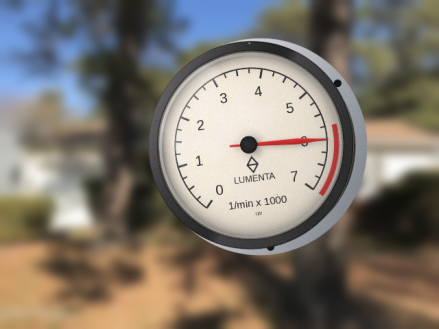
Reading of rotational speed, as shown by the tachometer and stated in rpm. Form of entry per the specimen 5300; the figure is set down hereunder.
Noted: 6000
